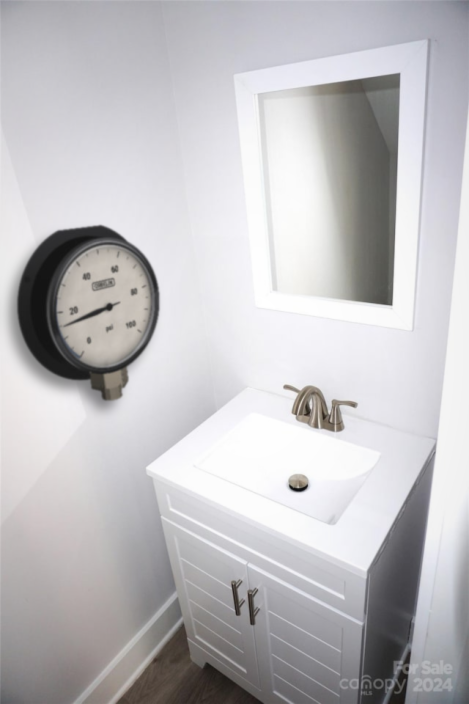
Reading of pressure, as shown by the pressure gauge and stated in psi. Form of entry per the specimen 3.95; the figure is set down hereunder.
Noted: 15
